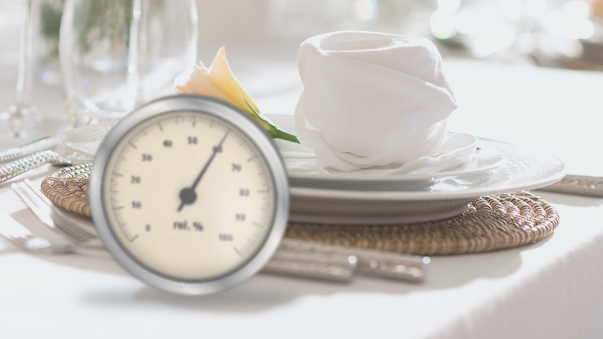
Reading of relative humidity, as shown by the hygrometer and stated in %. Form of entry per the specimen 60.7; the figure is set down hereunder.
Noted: 60
